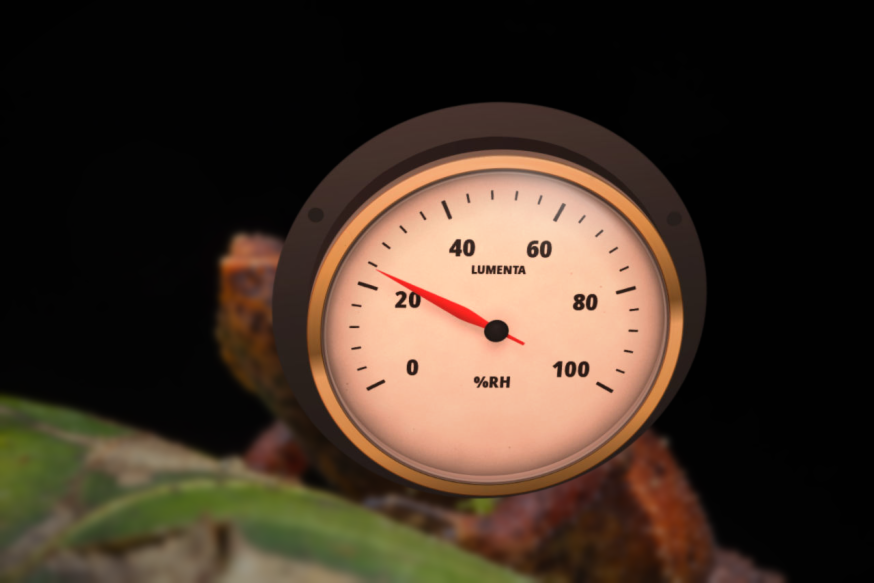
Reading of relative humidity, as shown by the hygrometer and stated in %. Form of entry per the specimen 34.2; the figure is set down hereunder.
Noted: 24
